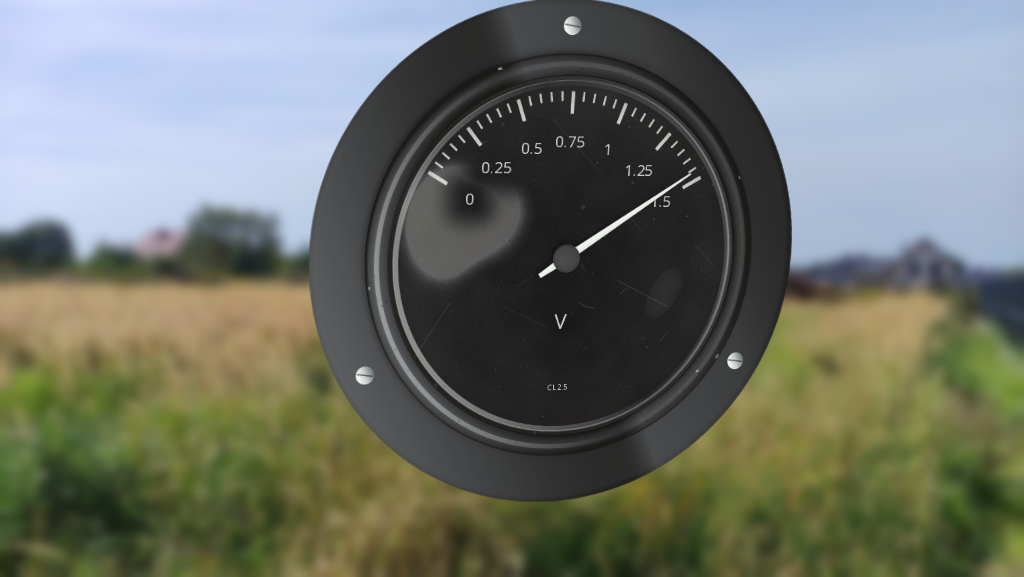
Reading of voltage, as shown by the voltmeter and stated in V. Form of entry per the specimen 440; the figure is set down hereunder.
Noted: 1.45
